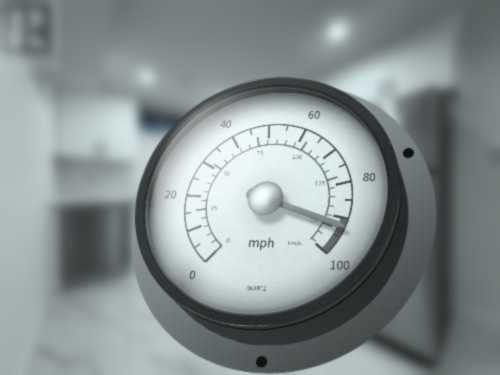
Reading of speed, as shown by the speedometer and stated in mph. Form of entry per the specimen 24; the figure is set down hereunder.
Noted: 92.5
